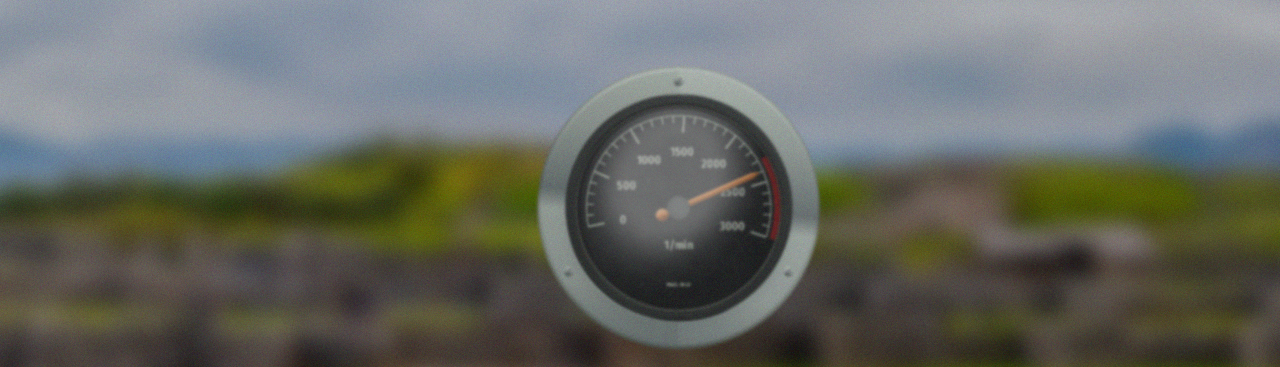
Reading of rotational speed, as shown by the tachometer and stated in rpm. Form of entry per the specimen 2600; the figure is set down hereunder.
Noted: 2400
